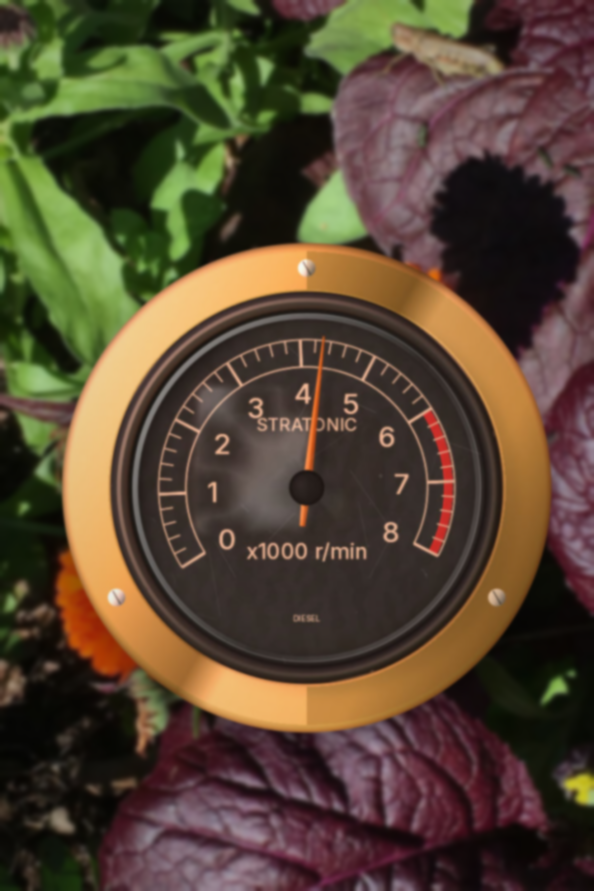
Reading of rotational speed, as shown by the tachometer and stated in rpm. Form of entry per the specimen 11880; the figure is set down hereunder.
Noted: 4300
